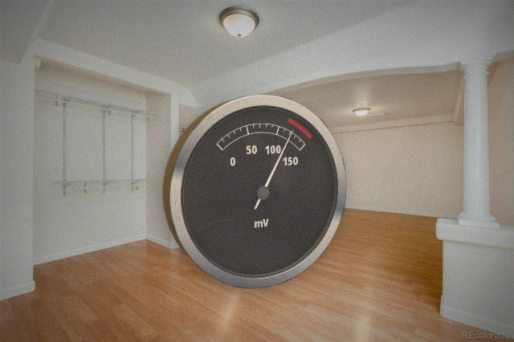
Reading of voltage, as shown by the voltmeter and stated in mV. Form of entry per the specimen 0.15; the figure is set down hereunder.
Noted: 120
